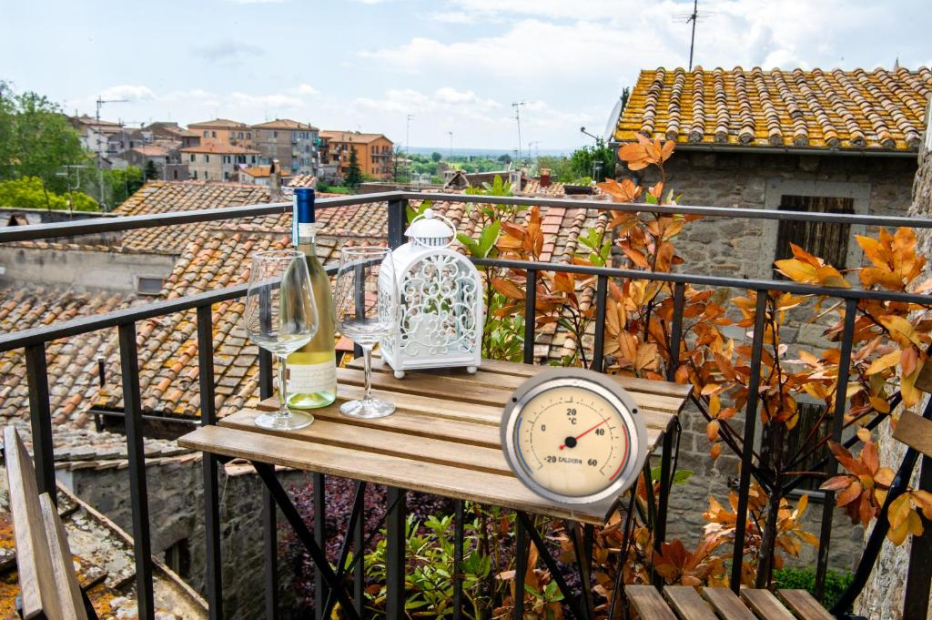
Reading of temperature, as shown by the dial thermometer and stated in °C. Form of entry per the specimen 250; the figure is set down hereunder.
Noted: 36
